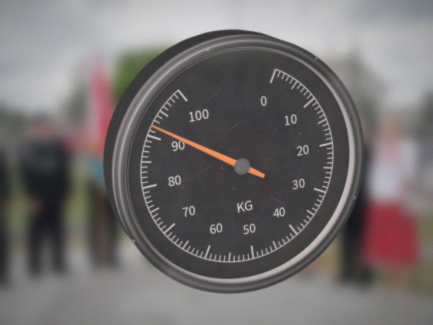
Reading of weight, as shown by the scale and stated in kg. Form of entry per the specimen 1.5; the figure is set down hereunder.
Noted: 92
